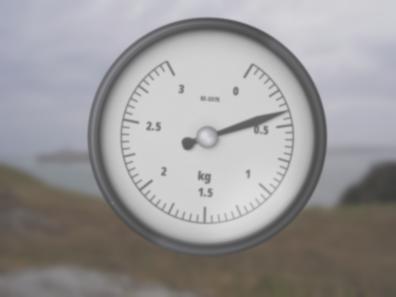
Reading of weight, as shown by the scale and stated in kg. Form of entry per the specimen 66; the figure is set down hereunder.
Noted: 0.4
